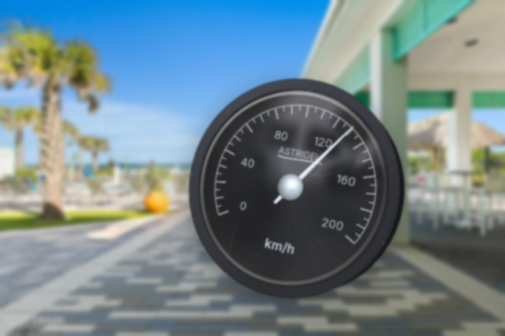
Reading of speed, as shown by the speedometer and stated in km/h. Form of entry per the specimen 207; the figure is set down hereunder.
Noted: 130
